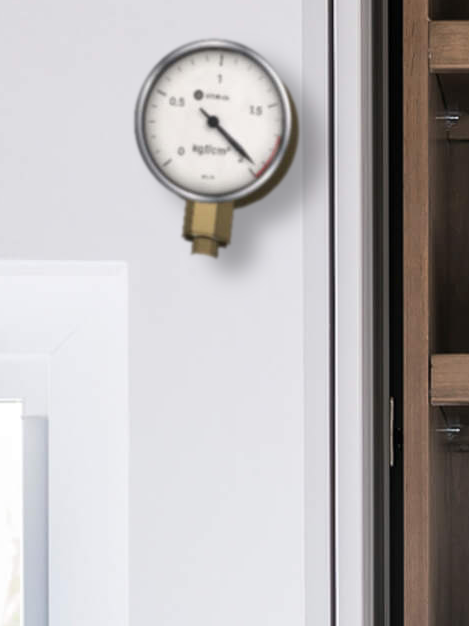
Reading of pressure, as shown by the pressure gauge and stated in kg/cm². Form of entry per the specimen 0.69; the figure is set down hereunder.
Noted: 1.95
